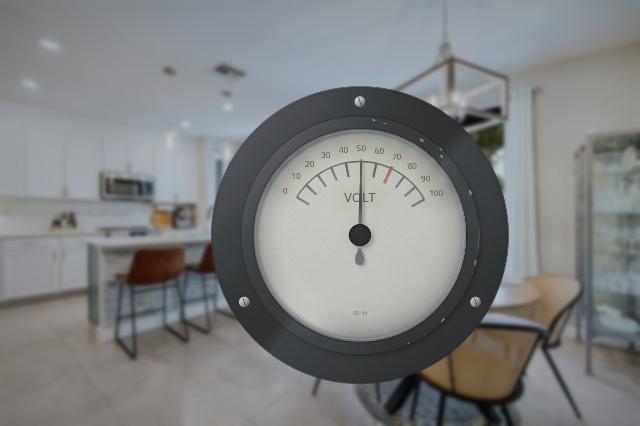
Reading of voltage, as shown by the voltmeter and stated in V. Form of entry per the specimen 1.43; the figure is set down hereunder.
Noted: 50
